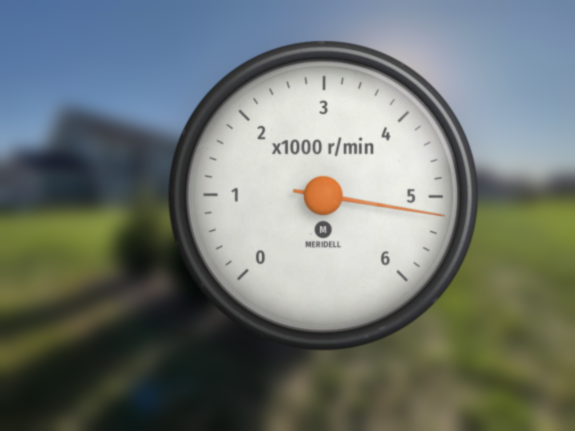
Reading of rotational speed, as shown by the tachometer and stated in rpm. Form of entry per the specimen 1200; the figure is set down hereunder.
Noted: 5200
